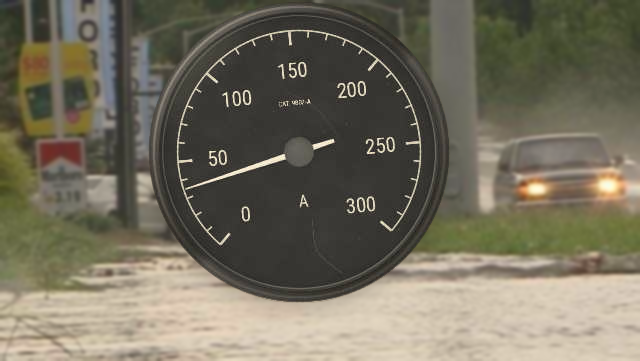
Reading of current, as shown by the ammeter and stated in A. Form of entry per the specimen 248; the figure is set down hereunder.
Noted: 35
